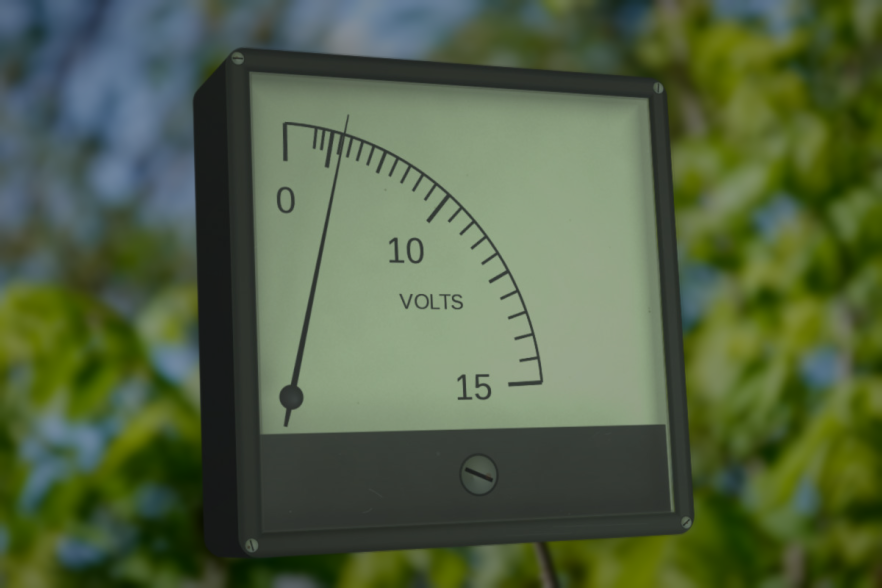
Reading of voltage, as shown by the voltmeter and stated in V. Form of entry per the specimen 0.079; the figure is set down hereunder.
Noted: 5.5
